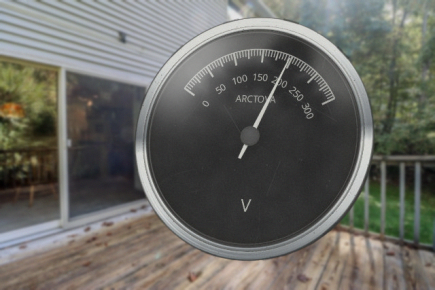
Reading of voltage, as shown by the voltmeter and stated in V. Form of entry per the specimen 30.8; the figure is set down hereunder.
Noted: 200
